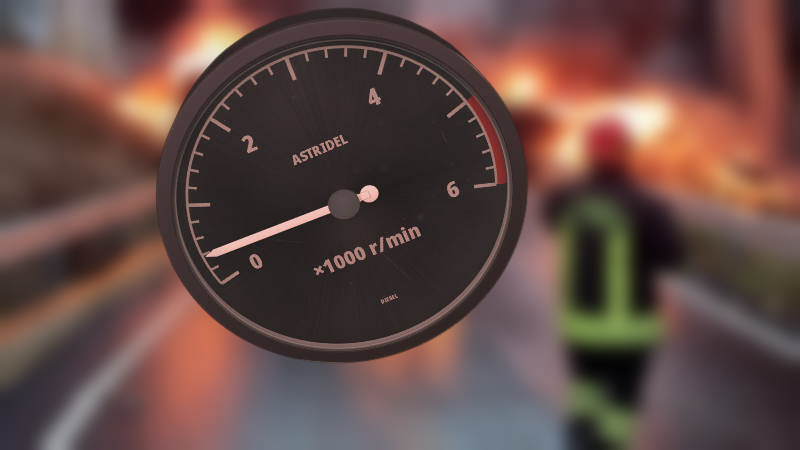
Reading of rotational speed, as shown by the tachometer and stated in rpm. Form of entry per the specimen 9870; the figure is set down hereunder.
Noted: 400
